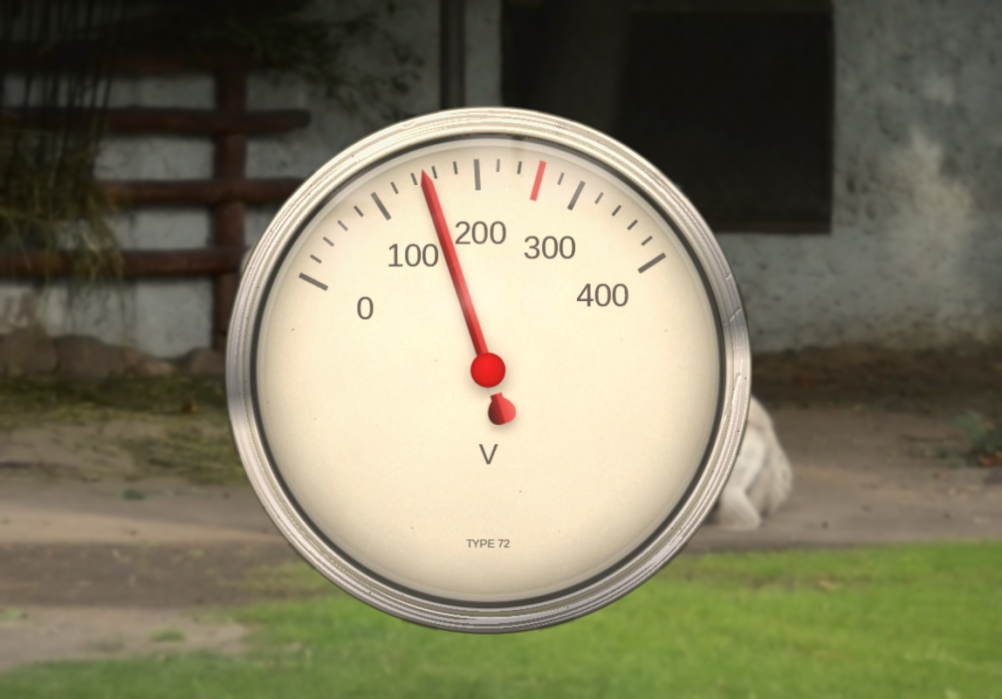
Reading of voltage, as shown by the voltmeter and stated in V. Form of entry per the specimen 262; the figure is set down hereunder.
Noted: 150
